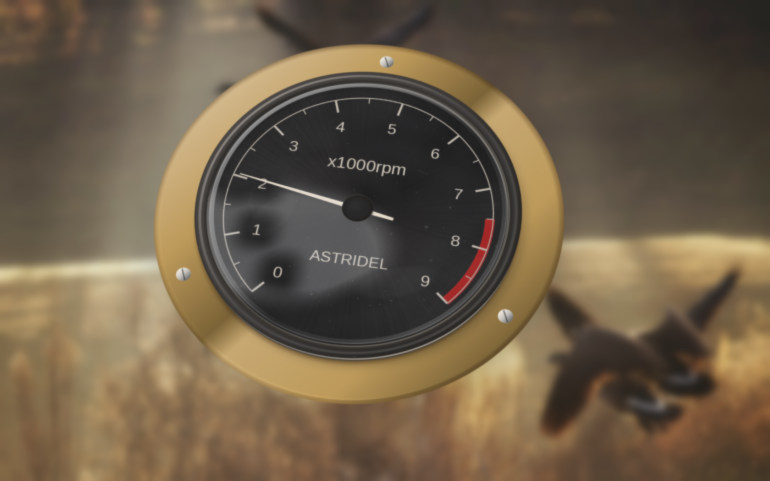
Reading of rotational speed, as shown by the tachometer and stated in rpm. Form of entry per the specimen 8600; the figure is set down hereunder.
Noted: 2000
